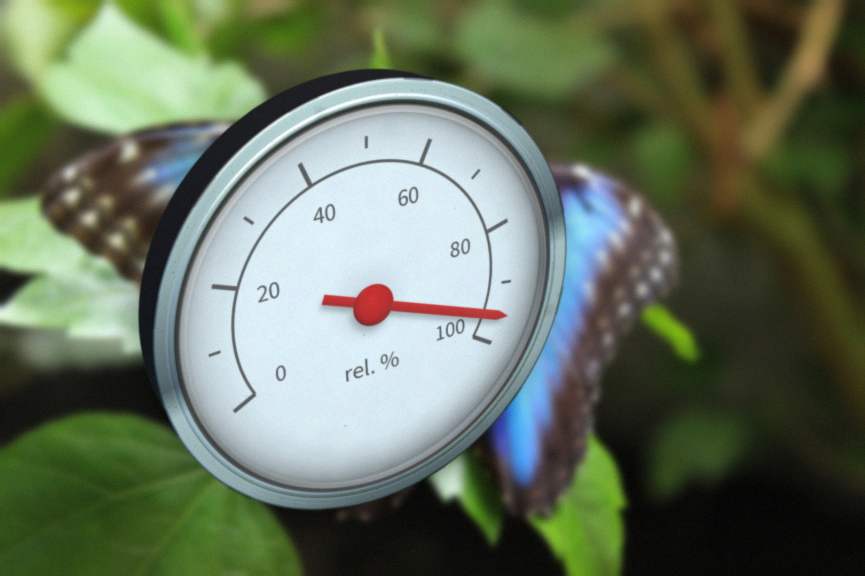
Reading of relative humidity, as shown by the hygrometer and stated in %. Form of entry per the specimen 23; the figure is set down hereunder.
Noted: 95
